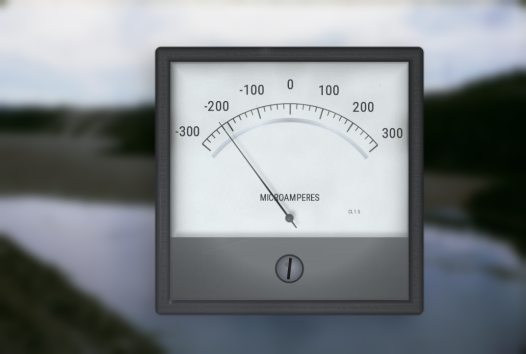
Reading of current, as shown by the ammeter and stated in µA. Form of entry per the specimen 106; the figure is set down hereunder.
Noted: -220
